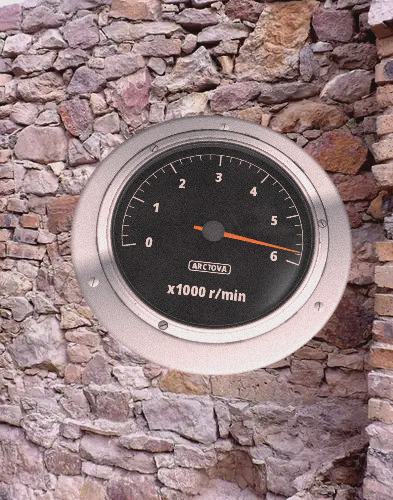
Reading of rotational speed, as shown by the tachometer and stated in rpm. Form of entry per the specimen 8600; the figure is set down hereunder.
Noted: 5800
